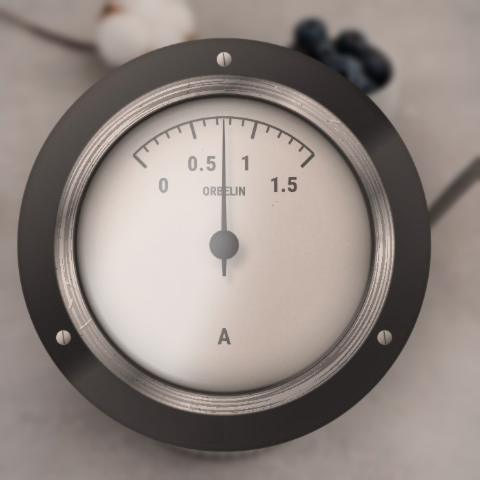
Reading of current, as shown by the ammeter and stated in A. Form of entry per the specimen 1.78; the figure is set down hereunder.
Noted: 0.75
